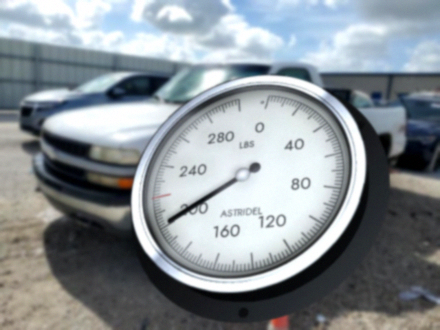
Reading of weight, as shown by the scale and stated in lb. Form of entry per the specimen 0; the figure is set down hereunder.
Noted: 200
